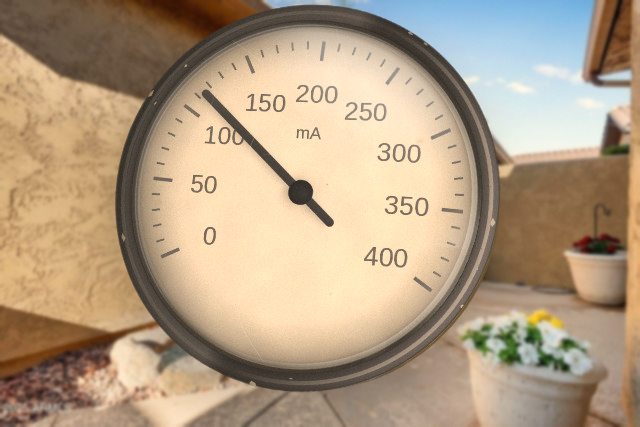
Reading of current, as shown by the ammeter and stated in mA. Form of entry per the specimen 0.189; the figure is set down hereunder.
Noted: 115
